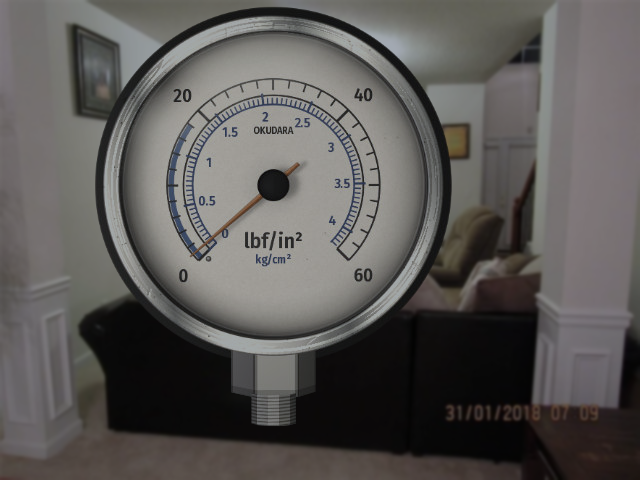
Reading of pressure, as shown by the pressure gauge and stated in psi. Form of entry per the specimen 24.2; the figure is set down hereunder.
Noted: 1
